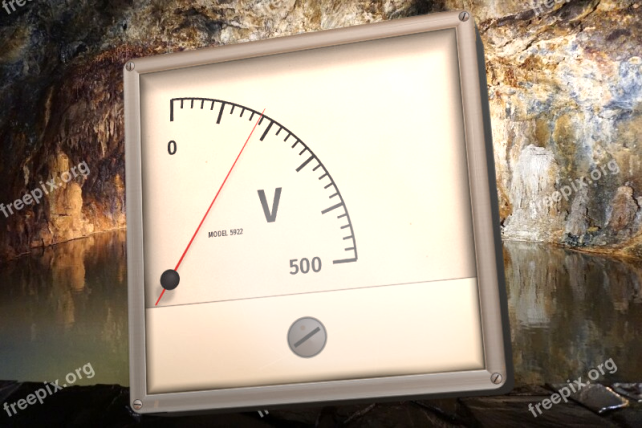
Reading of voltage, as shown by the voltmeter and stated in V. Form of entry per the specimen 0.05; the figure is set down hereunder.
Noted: 180
